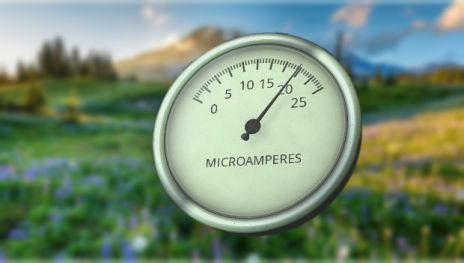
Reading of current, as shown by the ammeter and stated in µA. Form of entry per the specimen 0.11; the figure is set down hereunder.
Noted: 20
